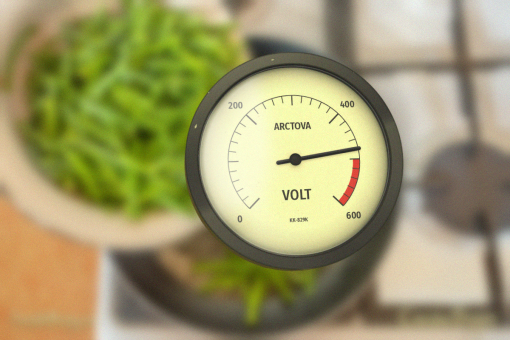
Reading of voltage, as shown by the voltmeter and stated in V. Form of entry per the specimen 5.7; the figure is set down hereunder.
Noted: 480
